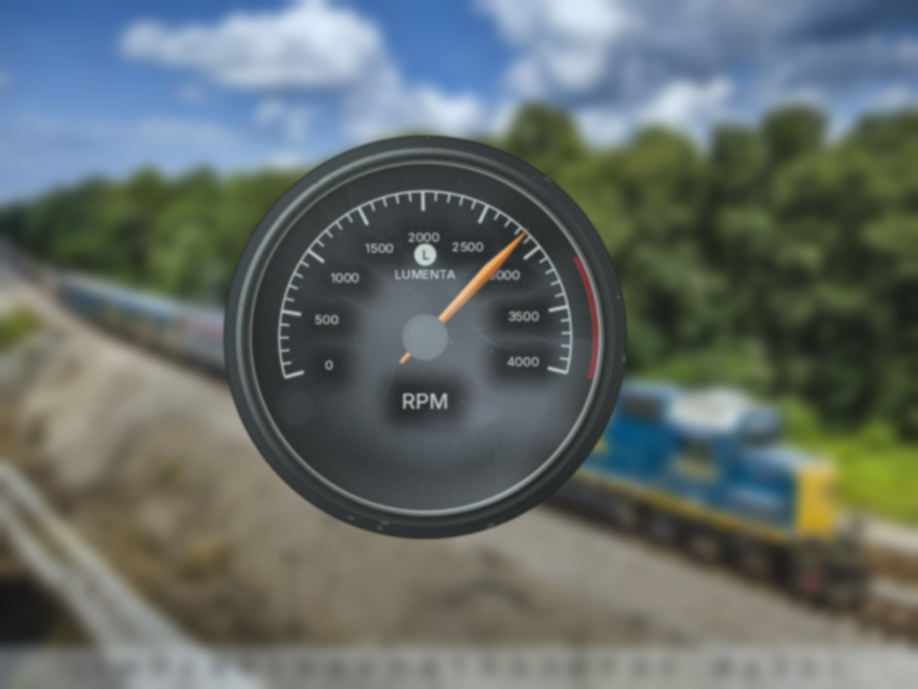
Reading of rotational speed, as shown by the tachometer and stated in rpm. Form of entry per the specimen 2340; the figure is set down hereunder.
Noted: 2850
